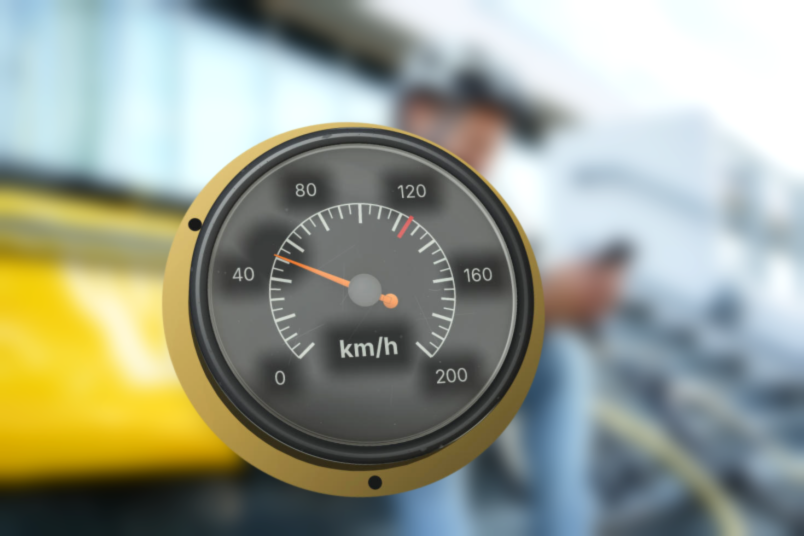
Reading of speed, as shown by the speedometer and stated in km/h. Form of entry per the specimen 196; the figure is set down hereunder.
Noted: 50
